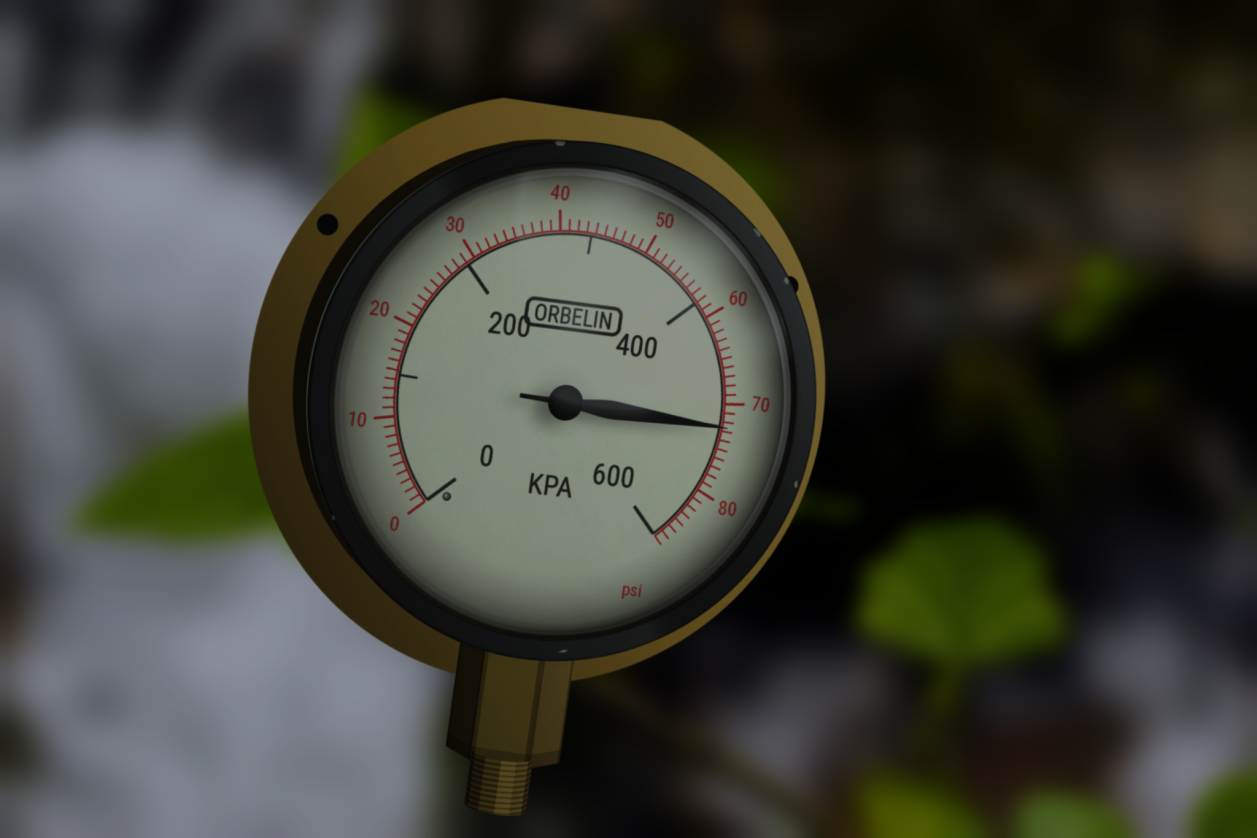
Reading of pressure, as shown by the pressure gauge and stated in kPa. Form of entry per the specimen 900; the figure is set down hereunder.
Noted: 500
